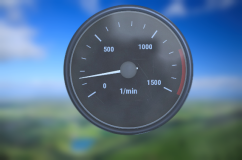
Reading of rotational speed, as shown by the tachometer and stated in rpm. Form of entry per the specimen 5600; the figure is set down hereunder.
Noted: 150
